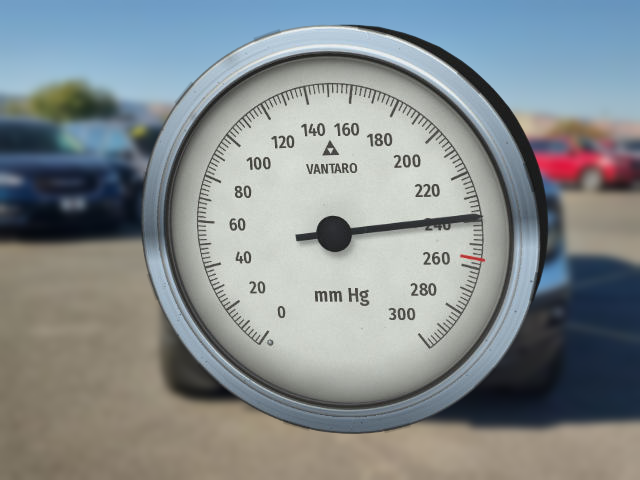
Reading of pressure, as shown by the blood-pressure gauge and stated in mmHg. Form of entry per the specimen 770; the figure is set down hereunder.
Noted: 238
